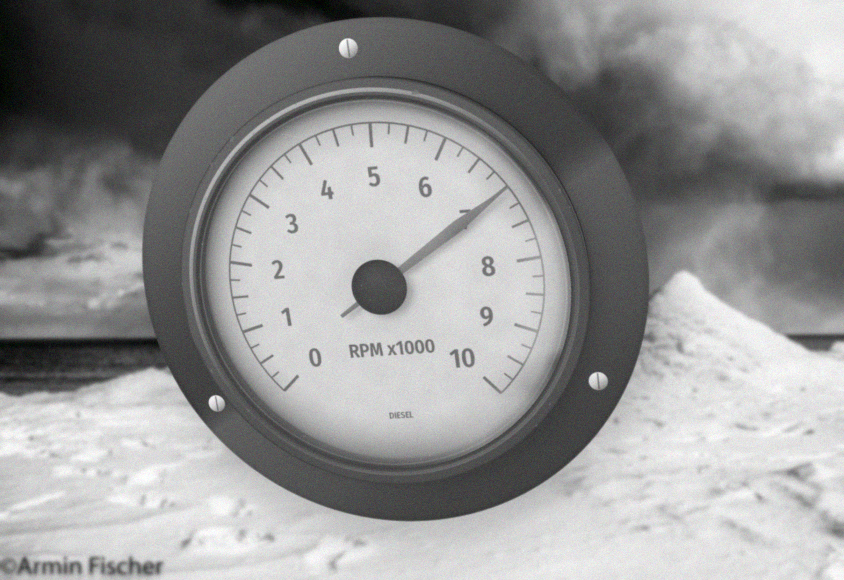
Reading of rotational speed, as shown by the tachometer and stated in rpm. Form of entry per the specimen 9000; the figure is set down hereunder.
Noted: 7000
